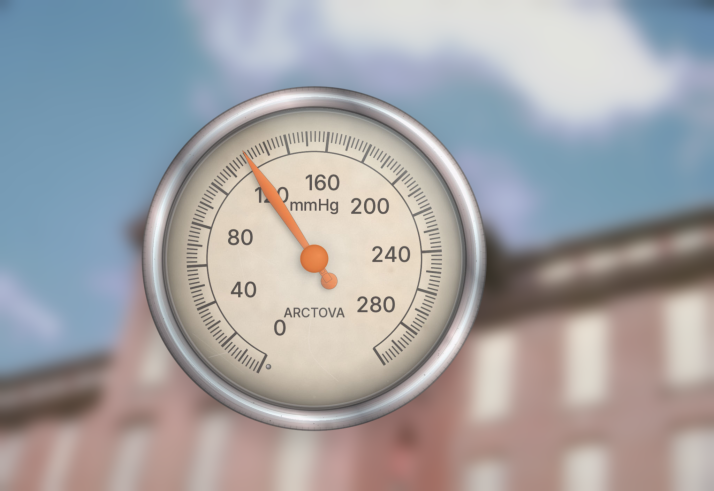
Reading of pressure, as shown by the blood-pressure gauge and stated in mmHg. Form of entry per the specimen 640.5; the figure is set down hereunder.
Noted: 120
